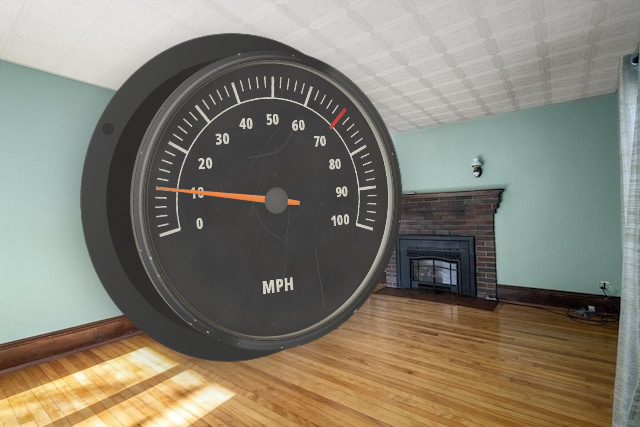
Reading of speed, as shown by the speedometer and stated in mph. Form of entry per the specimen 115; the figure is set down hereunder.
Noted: 10
